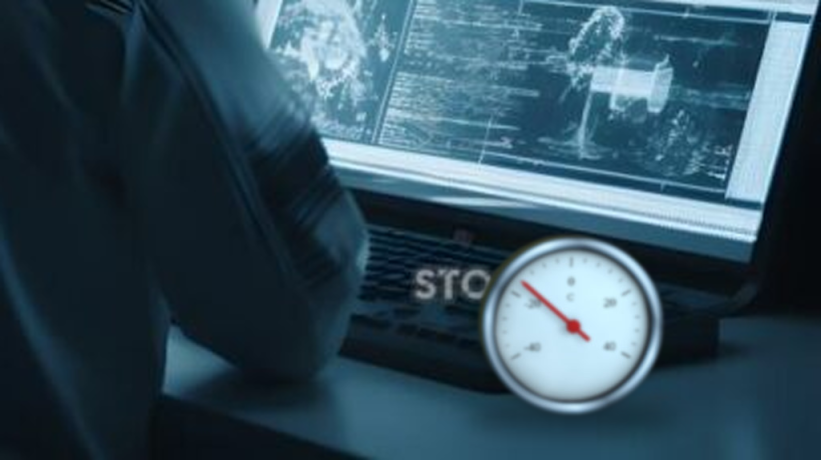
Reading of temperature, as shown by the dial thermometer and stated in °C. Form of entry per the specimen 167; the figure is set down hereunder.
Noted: -16
